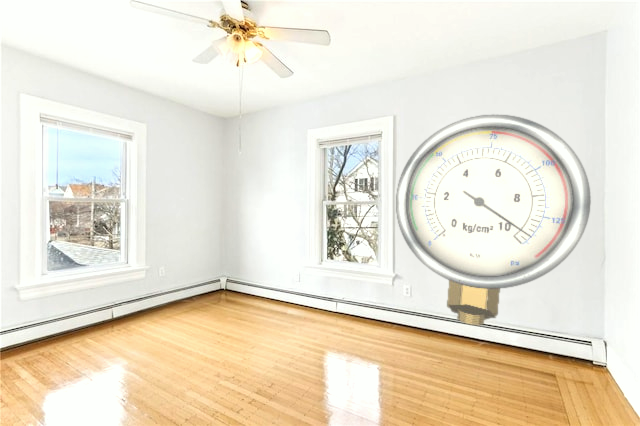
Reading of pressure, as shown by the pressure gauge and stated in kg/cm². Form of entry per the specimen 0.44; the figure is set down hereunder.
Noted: 9.6
